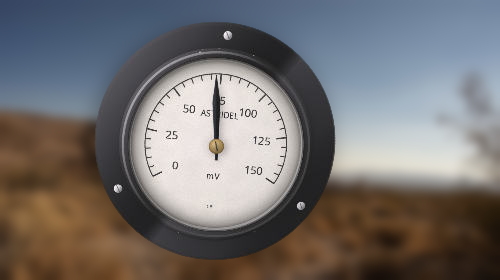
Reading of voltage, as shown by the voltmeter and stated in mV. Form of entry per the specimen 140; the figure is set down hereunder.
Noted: 72.5
